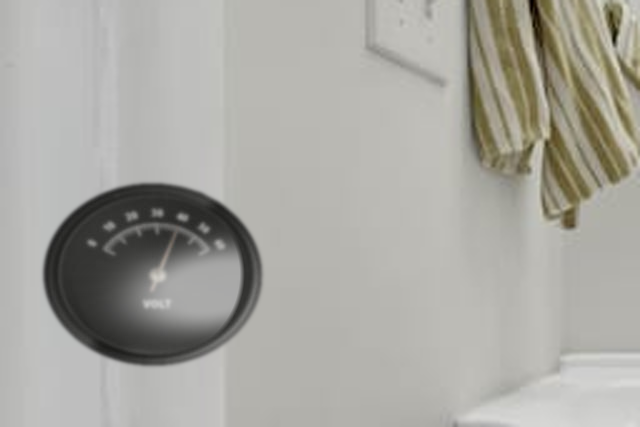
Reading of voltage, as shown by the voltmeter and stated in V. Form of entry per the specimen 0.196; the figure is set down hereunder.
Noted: 40
